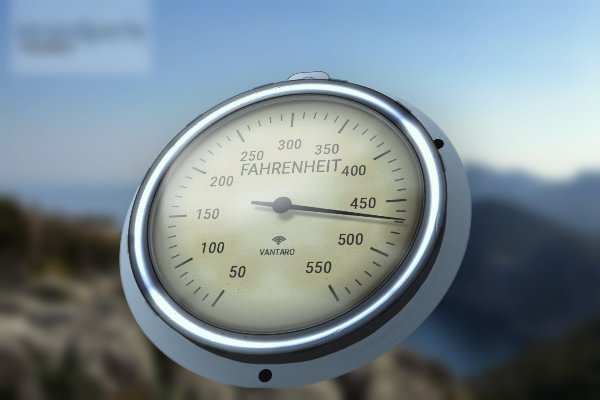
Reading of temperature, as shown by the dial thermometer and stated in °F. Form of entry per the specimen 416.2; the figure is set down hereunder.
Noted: 470
